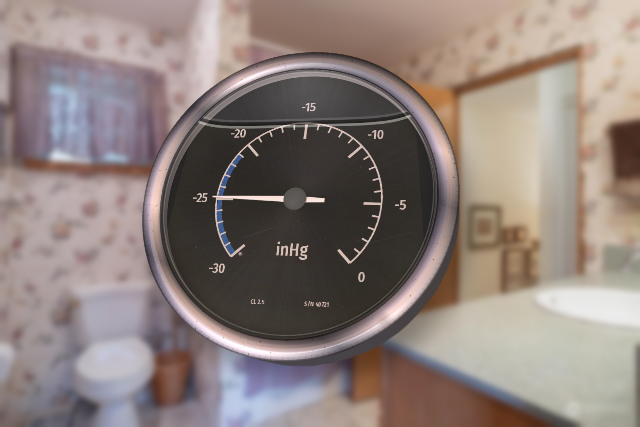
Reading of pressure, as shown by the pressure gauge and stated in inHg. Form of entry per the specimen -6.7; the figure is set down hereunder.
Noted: -25
